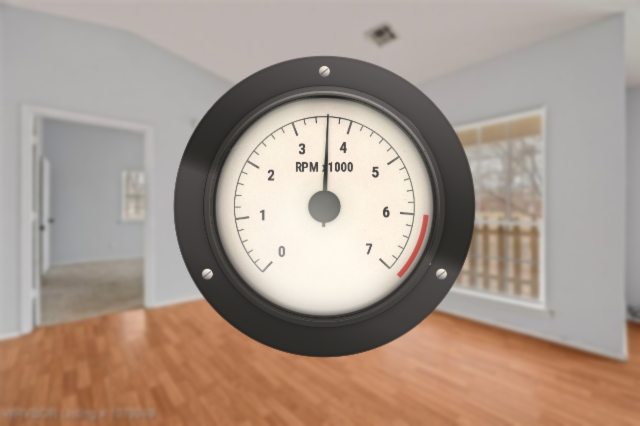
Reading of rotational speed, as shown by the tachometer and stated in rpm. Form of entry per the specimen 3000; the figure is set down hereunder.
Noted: 3600
